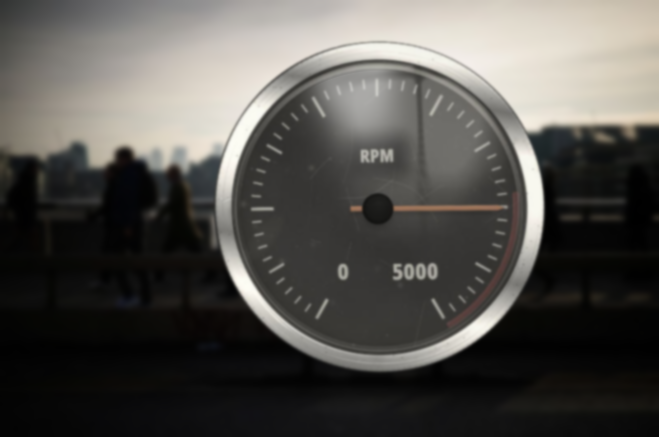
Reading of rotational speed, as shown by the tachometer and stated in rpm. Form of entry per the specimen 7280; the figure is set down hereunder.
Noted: 4000
